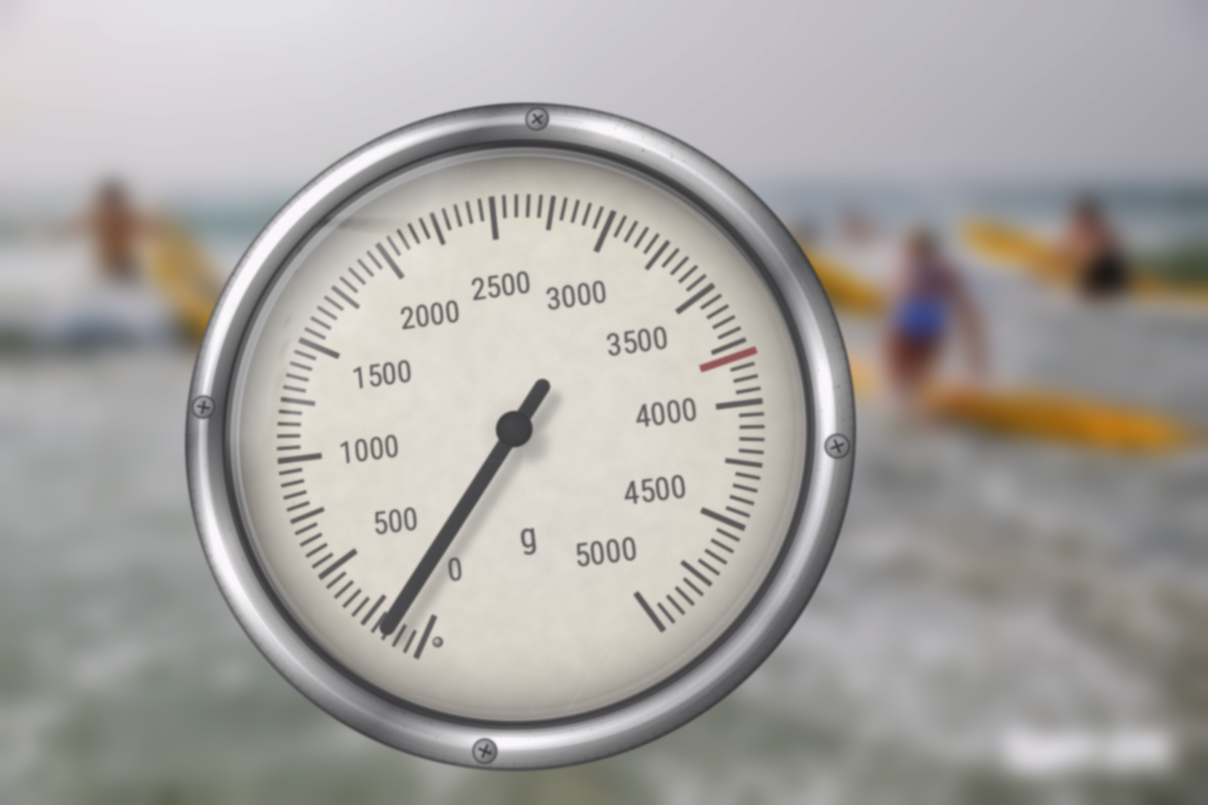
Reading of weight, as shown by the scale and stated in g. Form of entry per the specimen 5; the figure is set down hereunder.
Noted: 150
